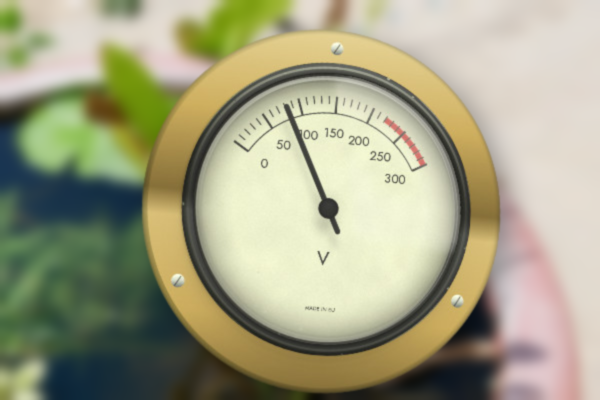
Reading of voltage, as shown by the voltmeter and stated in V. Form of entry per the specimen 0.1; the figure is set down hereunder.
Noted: 80
